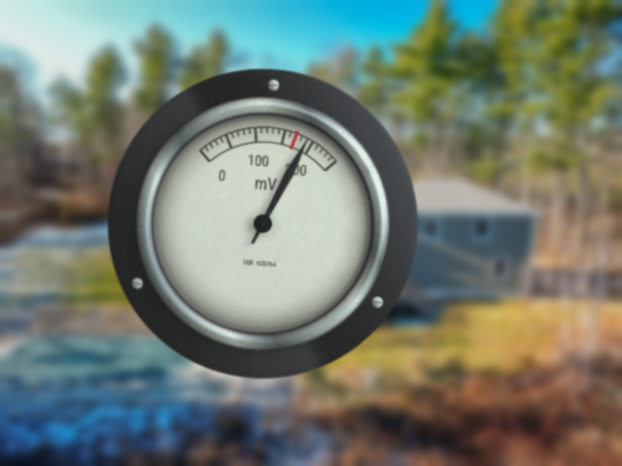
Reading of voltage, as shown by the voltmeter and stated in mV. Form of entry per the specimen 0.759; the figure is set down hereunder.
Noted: 190
